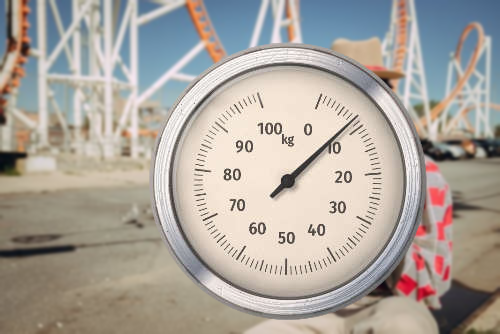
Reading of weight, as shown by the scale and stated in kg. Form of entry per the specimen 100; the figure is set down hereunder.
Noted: 8
